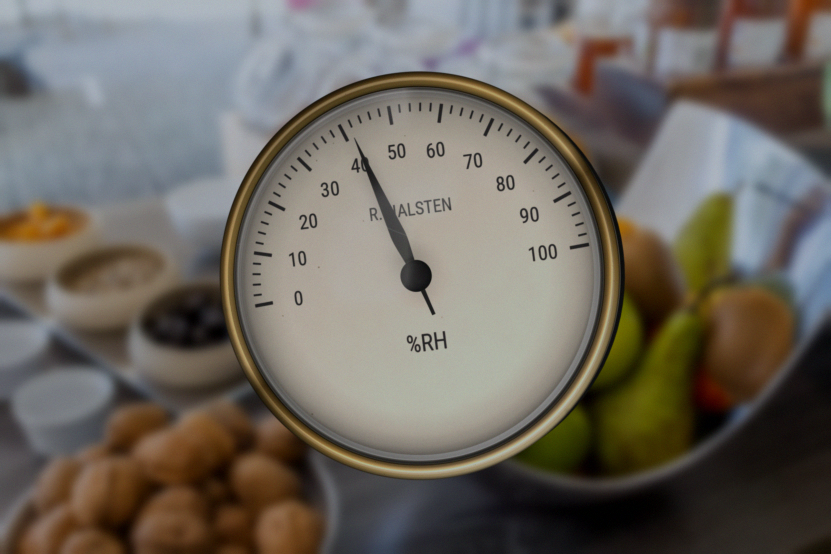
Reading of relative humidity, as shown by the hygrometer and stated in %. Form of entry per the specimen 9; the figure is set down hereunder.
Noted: 42
